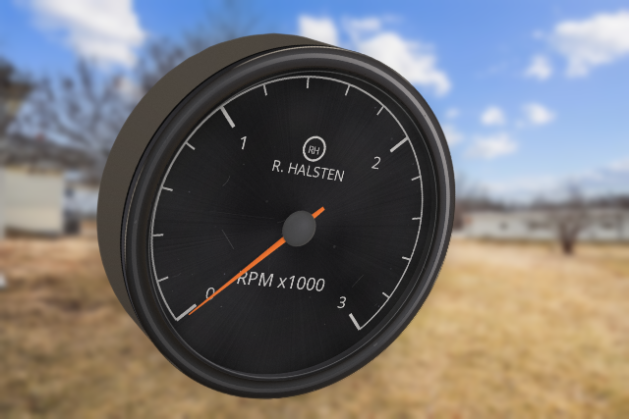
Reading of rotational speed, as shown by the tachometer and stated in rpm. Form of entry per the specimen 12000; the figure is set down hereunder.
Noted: 0
